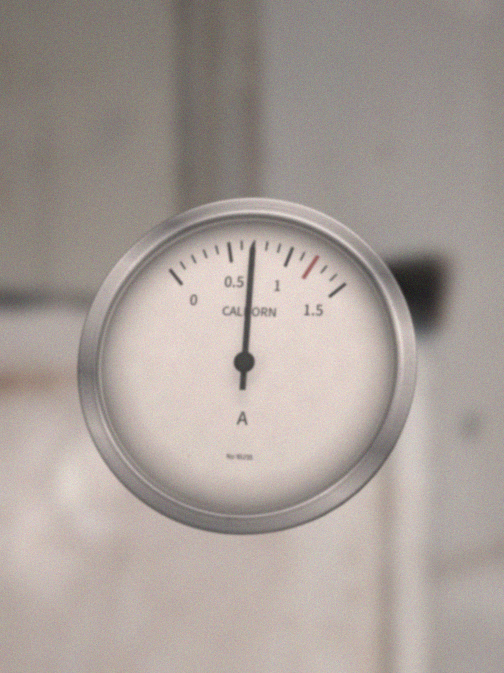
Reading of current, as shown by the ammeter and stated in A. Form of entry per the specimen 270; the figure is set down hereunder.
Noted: 0.7
